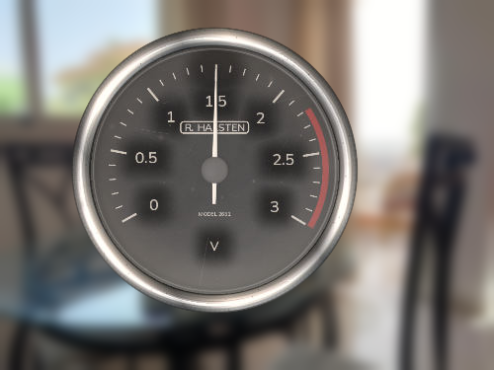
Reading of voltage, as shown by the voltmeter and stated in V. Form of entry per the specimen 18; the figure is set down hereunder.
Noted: 1.5
